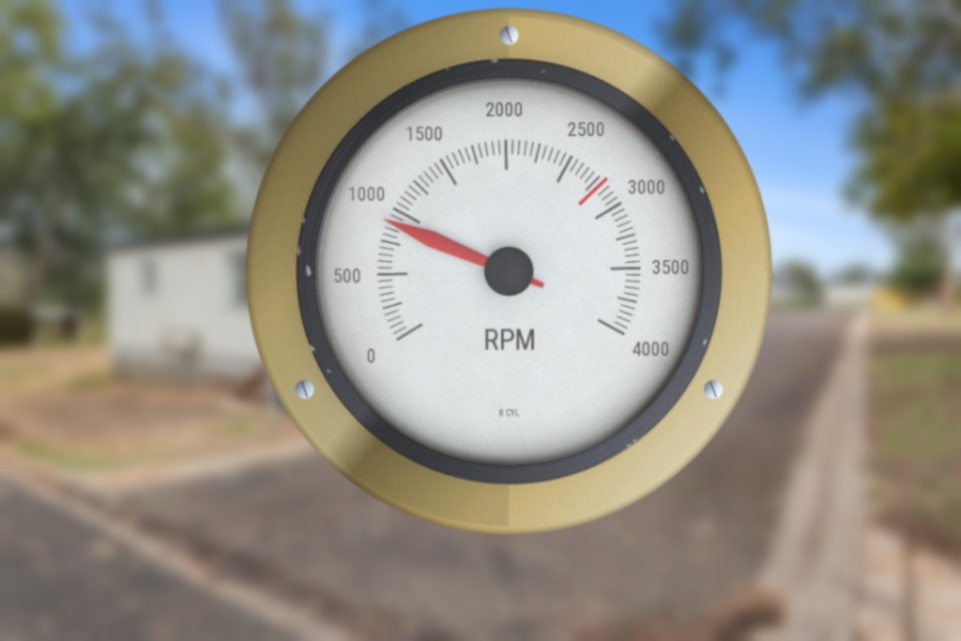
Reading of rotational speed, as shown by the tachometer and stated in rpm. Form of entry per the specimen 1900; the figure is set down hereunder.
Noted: 900
